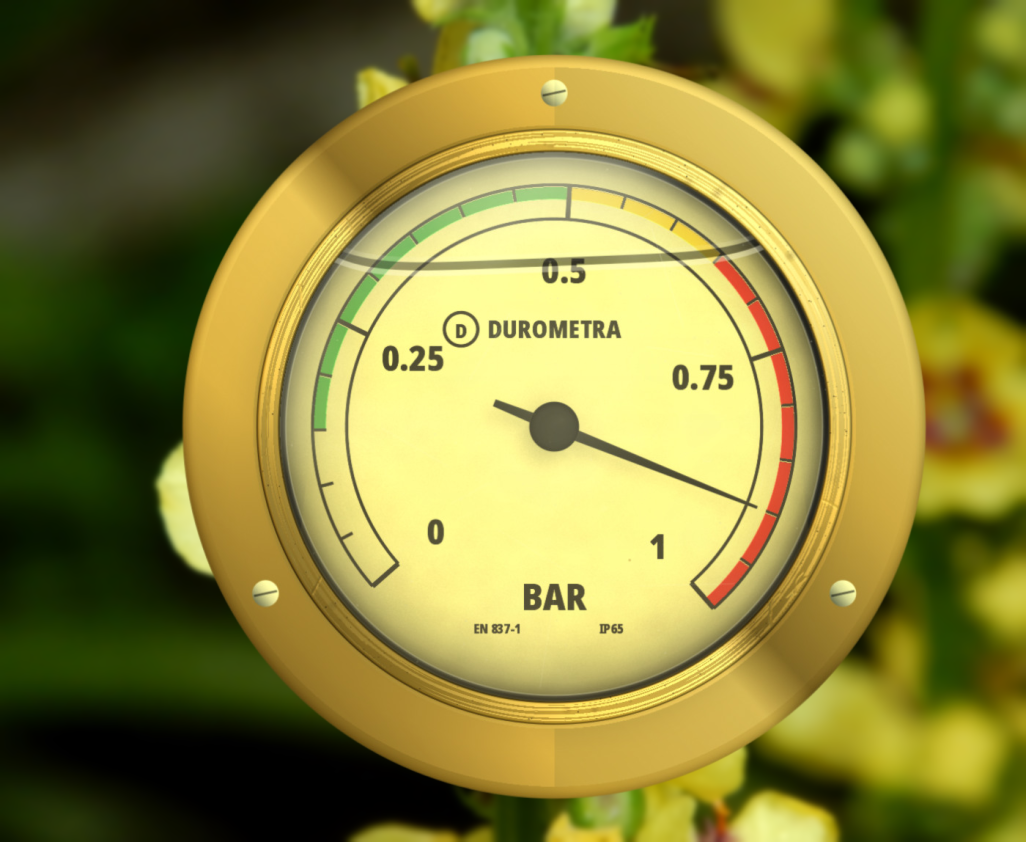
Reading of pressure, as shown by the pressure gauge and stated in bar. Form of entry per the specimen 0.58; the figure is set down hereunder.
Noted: 0.9
